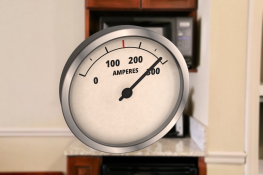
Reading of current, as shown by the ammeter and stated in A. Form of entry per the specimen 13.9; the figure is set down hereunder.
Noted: 275
